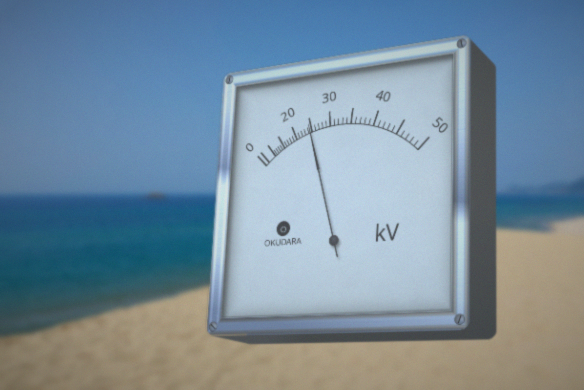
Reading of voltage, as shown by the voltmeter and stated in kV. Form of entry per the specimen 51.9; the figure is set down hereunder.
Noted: 25
